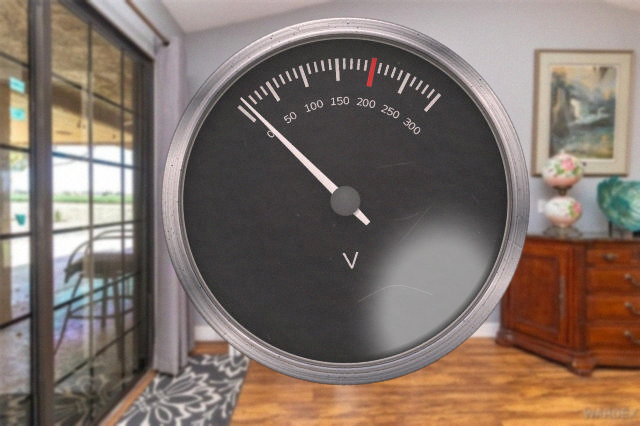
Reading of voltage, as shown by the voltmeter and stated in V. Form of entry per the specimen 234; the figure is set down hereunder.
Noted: 10
